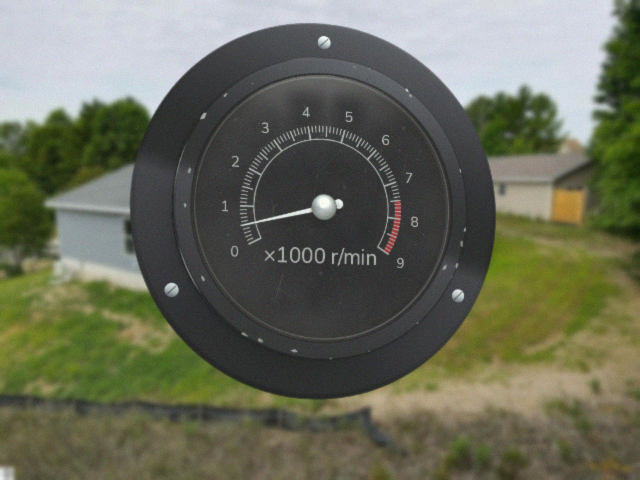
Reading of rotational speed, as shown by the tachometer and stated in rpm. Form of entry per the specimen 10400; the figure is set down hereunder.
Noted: 500
